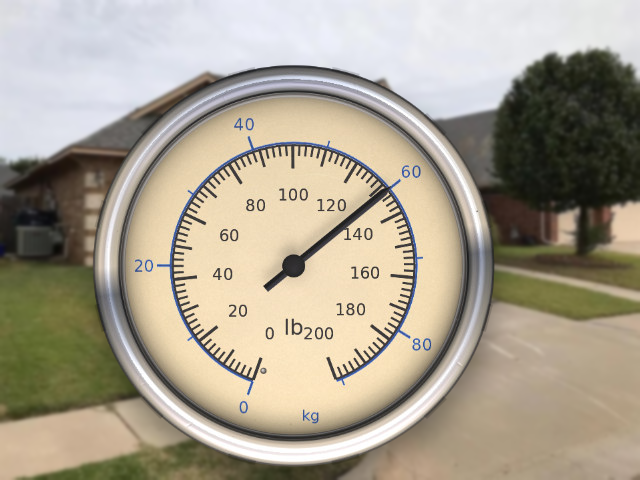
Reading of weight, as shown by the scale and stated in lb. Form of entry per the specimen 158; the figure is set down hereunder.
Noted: 132
